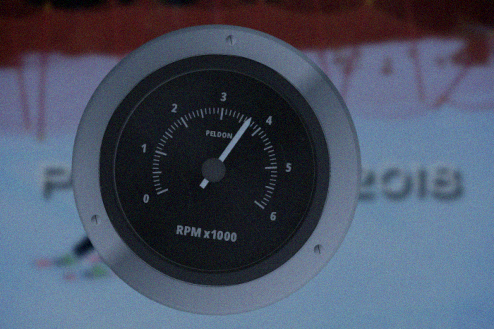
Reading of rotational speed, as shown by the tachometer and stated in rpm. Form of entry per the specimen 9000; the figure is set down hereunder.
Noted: 3700
